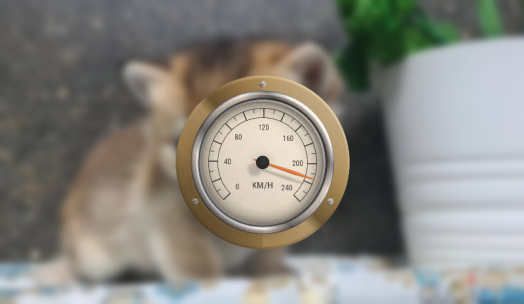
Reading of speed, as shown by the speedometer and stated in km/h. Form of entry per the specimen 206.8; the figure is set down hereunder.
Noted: 215
